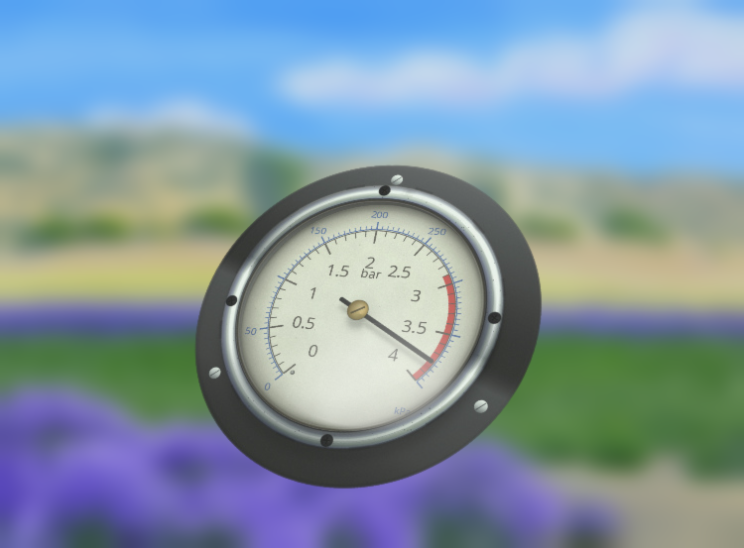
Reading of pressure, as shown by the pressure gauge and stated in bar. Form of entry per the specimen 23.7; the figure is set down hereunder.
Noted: 3.8
